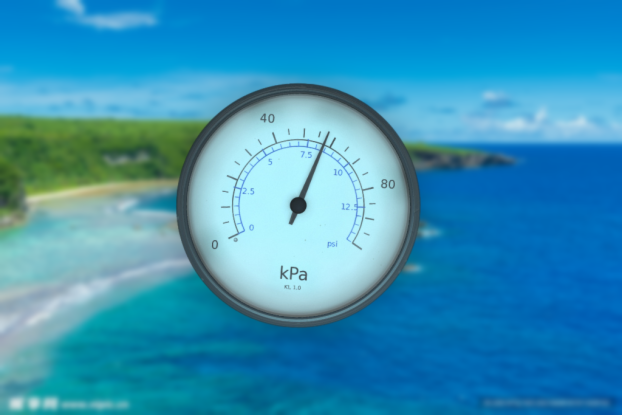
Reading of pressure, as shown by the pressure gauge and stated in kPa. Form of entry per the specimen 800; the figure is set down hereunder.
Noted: 57.5
